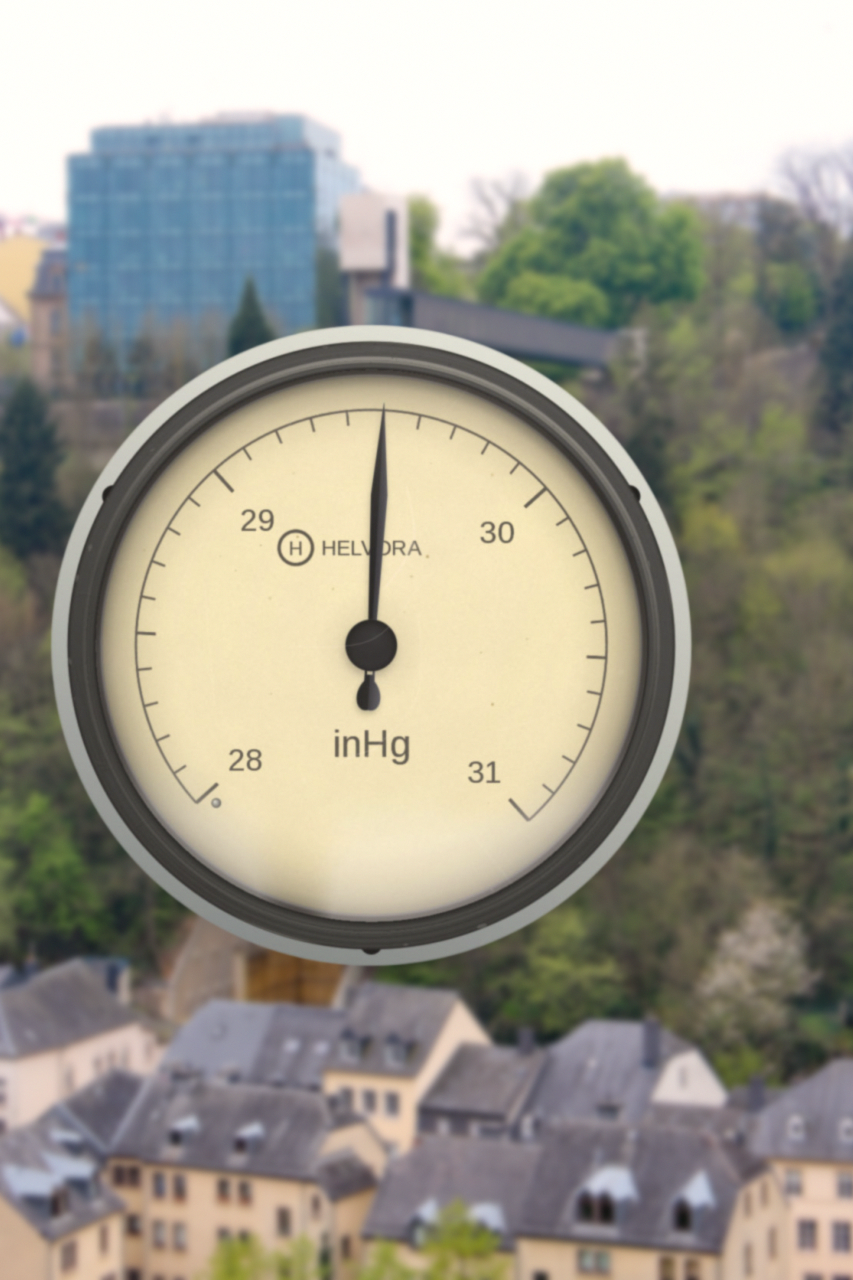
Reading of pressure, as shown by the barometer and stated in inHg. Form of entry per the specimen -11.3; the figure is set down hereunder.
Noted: 29.5
